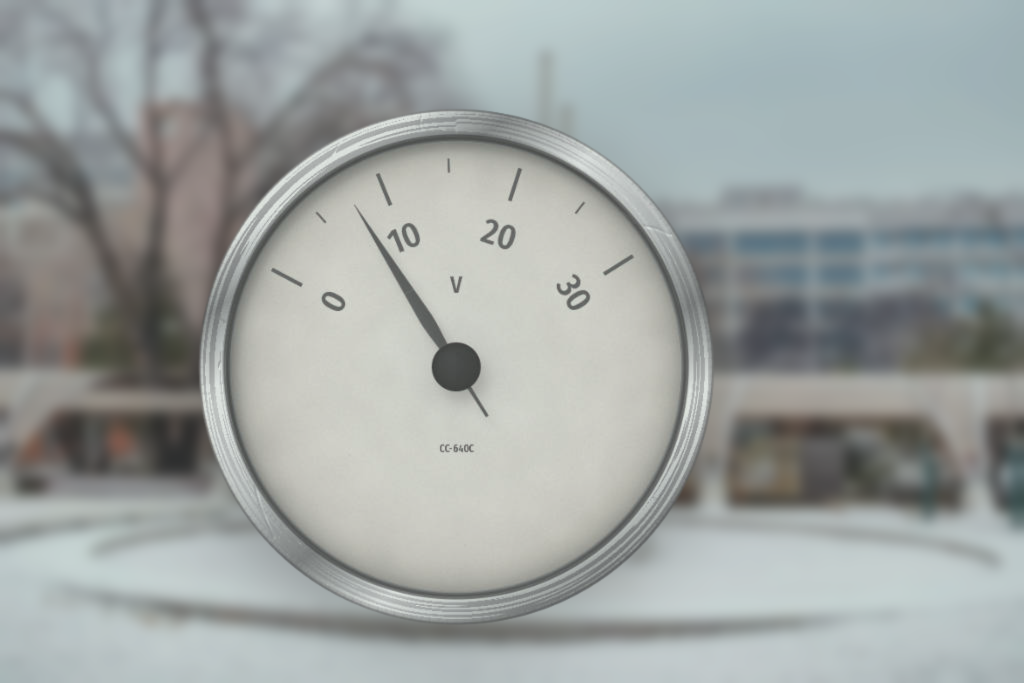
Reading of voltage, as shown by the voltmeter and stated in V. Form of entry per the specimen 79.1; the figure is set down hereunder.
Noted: 7.5
